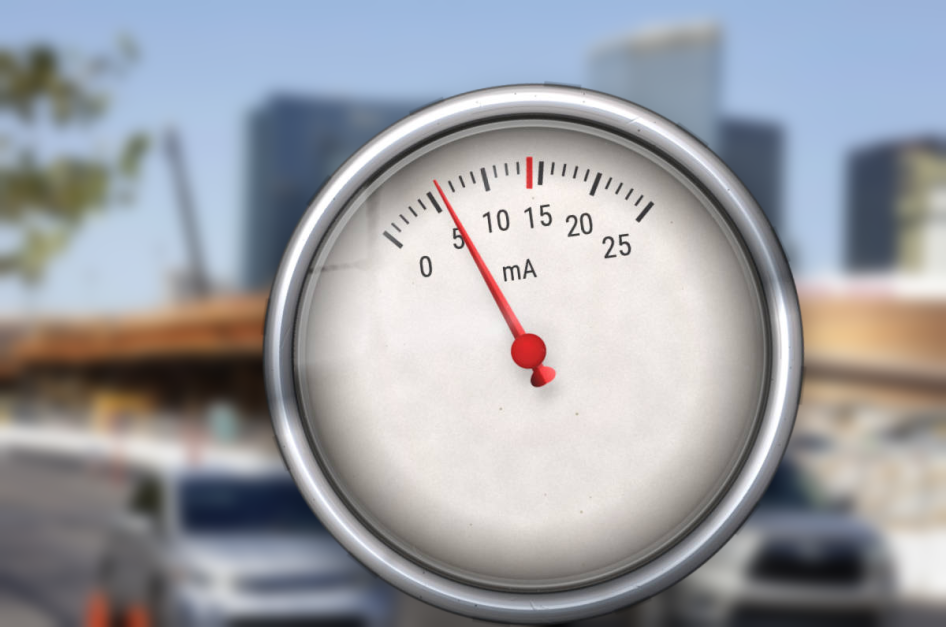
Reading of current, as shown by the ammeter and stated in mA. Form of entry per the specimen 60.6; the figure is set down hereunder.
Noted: 6
